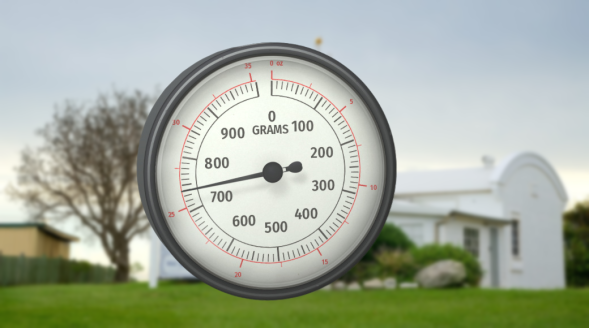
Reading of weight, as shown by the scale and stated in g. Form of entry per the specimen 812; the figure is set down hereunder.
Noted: 740
